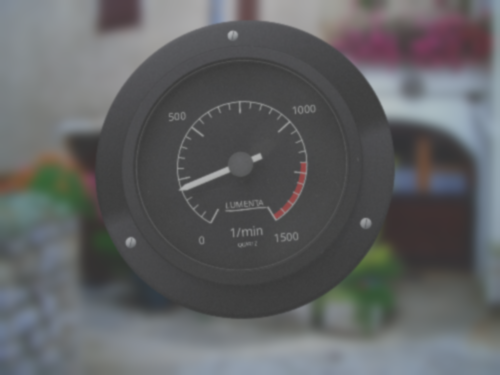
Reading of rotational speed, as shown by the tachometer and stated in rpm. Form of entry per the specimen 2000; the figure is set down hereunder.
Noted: 200
